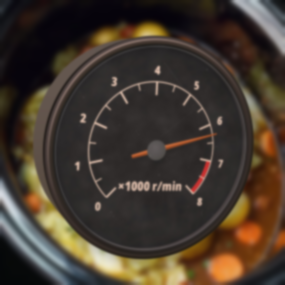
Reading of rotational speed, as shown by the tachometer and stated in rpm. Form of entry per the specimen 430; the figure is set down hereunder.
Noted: 6250
